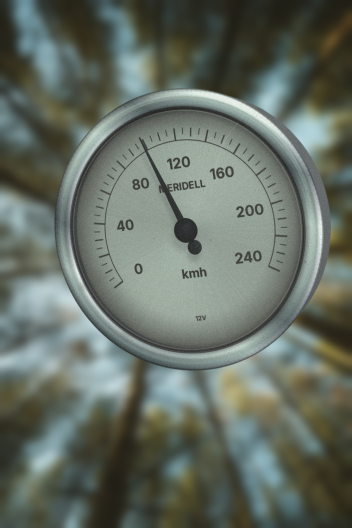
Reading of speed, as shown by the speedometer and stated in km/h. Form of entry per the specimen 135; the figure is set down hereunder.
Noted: 100
